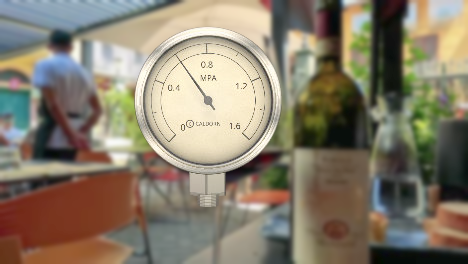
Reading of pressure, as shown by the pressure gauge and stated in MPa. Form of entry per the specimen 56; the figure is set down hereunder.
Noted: 0.6
